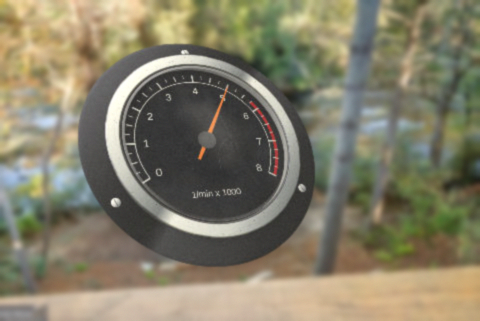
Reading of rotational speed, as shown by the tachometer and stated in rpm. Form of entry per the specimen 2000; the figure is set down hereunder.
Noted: 5000
